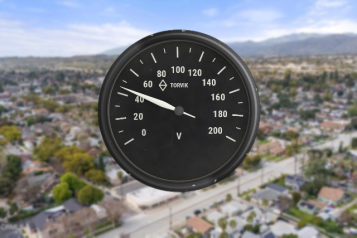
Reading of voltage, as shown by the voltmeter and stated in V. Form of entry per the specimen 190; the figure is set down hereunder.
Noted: 45
